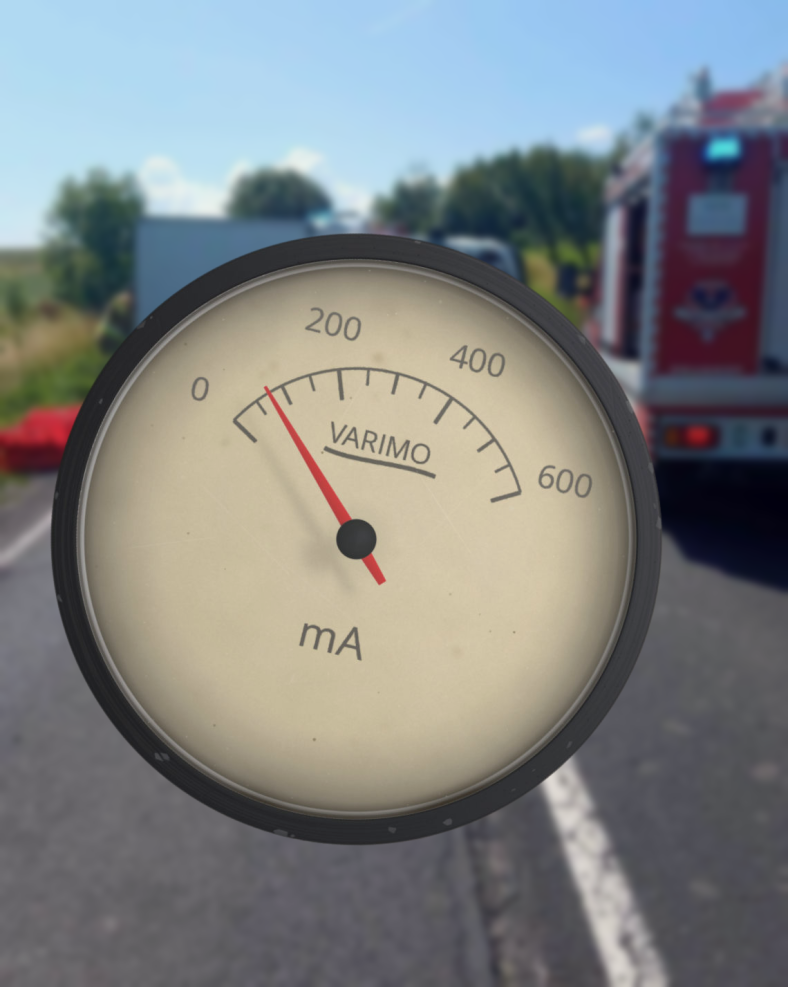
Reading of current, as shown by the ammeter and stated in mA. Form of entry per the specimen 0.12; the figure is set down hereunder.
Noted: 75
